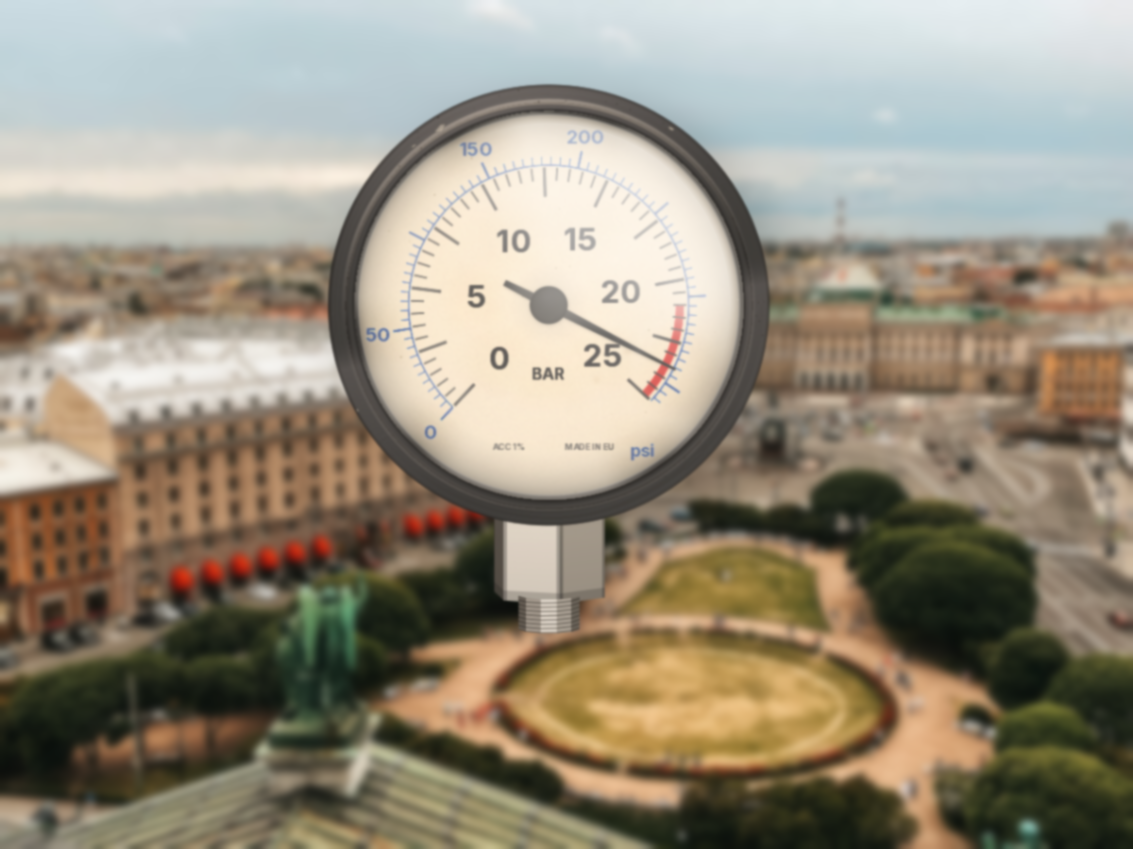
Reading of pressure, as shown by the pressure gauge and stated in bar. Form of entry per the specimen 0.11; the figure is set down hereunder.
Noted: 23.5
